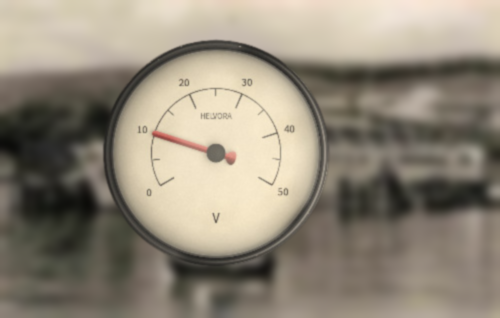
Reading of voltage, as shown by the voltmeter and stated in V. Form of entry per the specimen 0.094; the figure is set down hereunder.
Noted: 10
